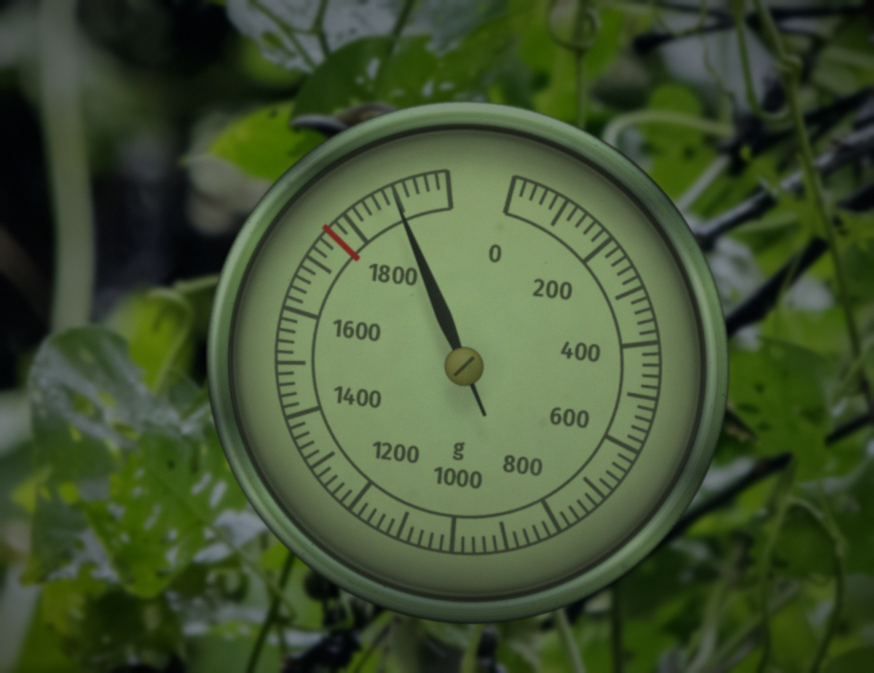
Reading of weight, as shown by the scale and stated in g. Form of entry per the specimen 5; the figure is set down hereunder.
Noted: 1900
